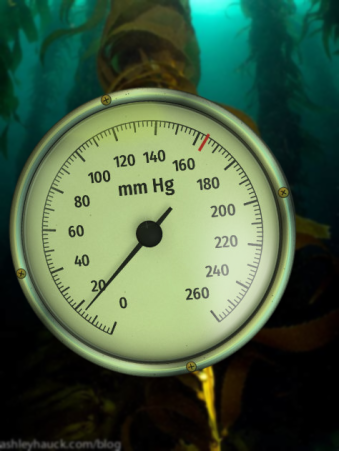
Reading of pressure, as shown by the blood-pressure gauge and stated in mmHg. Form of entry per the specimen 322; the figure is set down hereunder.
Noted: 16
